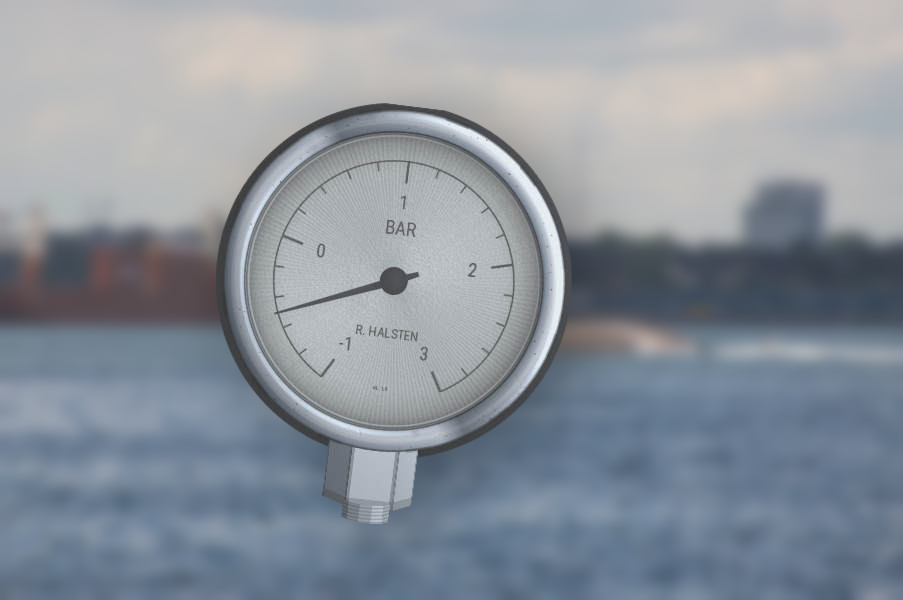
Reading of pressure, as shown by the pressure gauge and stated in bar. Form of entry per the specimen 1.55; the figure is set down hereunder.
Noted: -0.5
